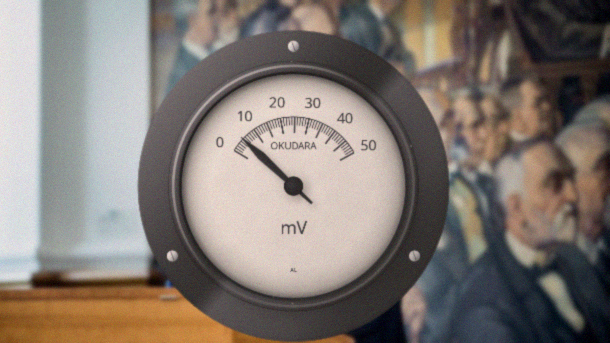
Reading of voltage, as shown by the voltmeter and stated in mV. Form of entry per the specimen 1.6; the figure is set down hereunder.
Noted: 5
